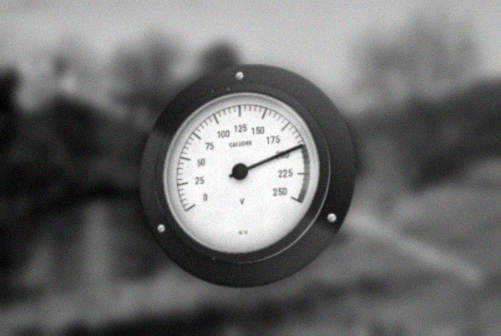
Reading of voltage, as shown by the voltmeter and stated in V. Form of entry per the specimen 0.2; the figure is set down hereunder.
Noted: 200
